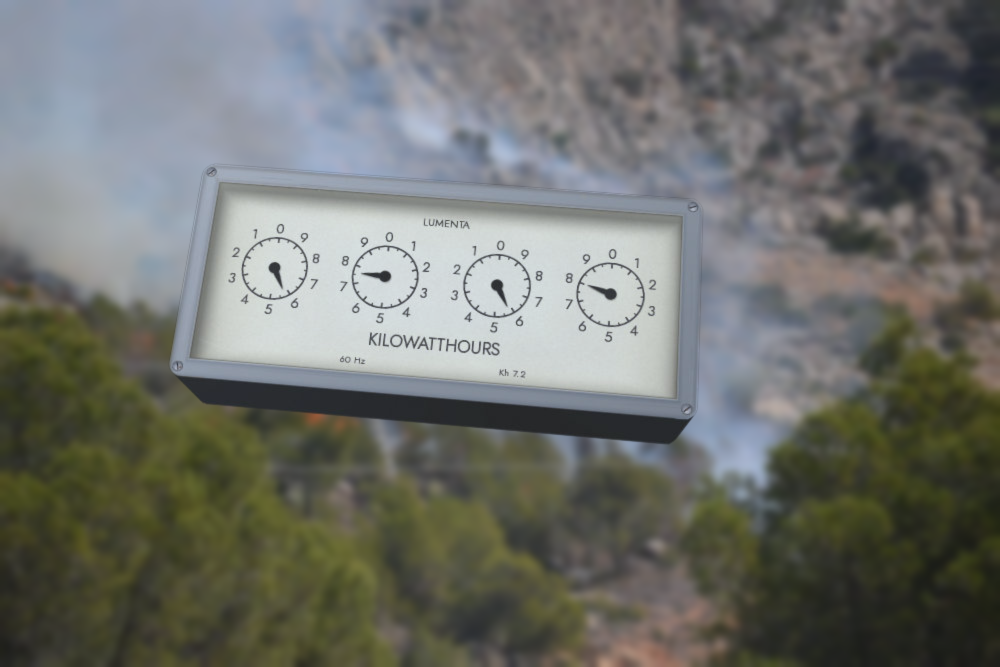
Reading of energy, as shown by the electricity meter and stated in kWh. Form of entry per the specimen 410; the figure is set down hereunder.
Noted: 5758
